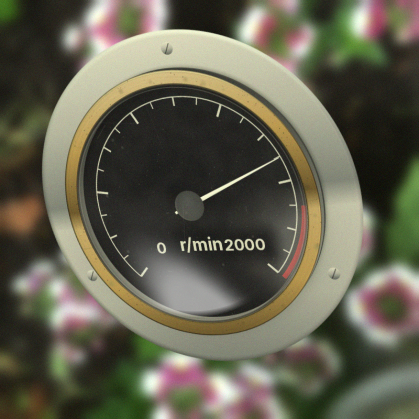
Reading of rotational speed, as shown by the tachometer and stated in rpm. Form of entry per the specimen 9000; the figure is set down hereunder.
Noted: 1500
